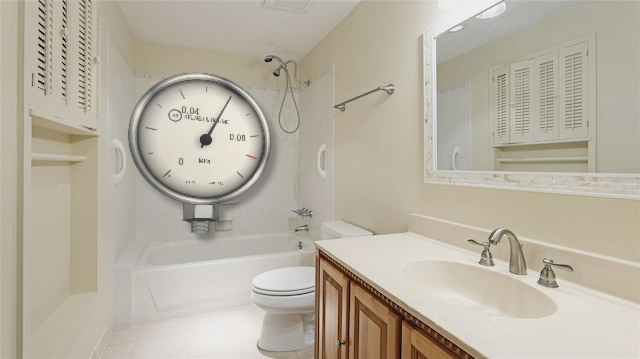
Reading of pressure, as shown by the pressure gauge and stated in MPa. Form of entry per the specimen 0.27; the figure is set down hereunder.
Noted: 0.06
